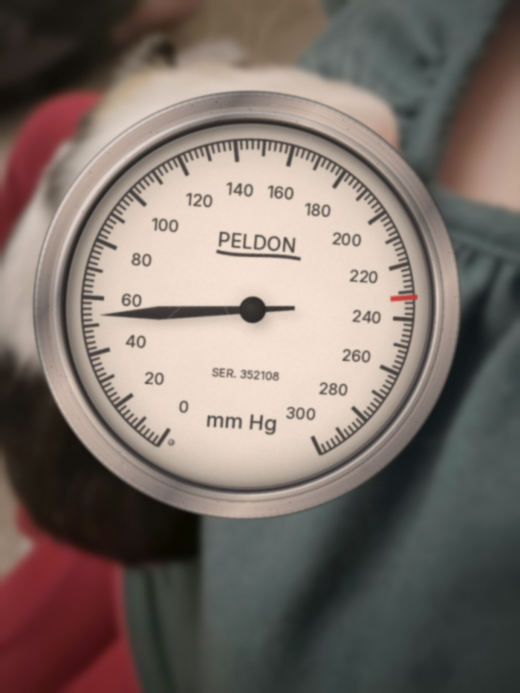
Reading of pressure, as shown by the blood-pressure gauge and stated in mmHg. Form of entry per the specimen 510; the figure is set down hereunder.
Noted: 54
